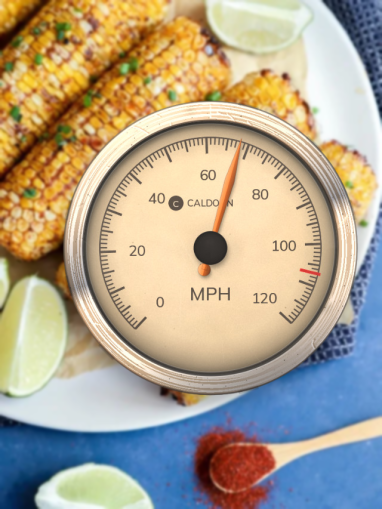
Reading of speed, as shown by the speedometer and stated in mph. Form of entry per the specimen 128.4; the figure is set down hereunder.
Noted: 68
